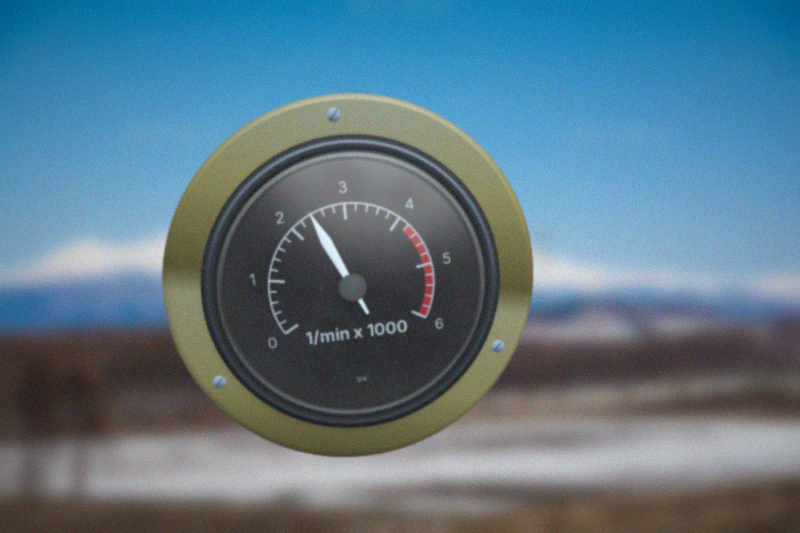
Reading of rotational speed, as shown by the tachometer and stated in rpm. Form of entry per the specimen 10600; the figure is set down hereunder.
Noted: 2400
